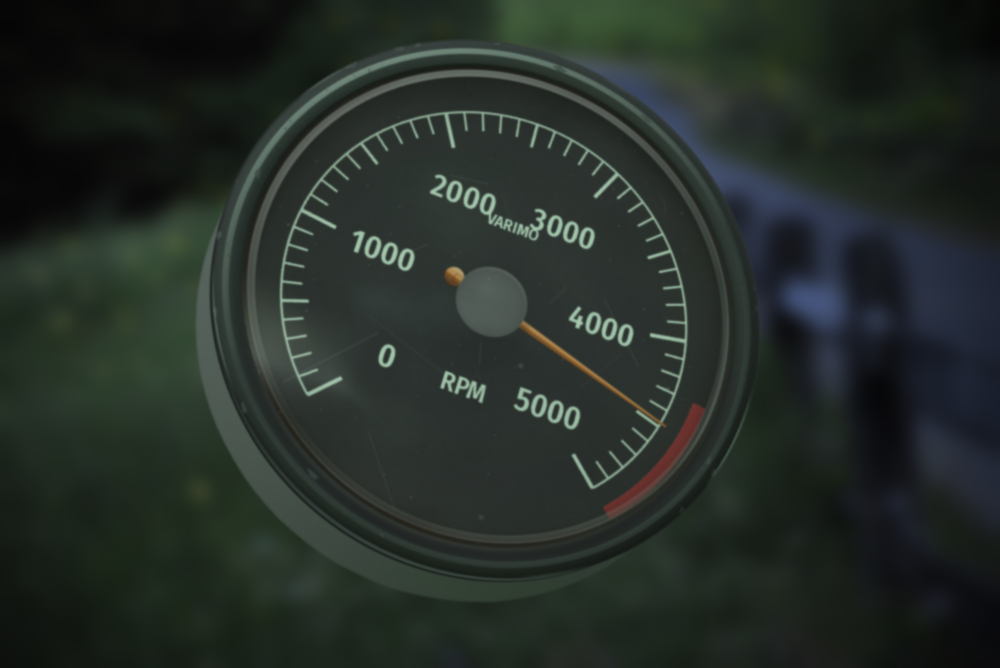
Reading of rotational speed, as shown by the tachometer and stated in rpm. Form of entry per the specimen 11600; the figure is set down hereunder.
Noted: 4500
